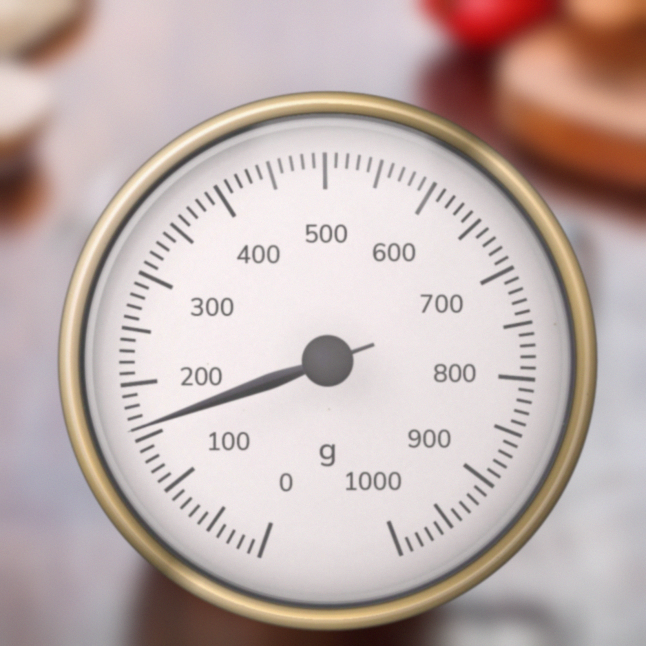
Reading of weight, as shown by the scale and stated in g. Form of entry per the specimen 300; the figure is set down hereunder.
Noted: 160
